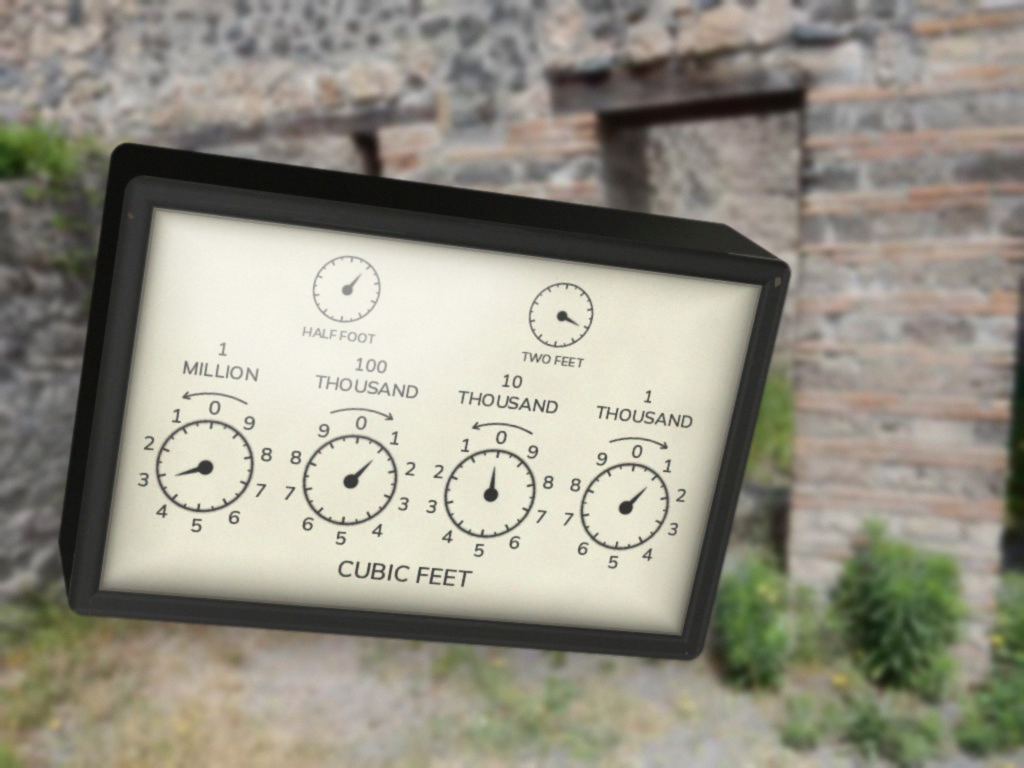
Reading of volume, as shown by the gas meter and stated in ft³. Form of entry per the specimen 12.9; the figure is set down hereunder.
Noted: 310100
